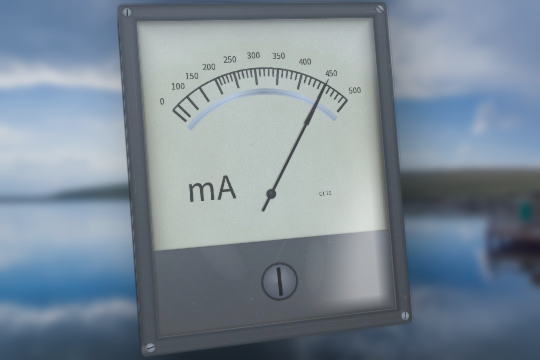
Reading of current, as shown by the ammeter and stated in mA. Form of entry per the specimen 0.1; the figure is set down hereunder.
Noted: 450
